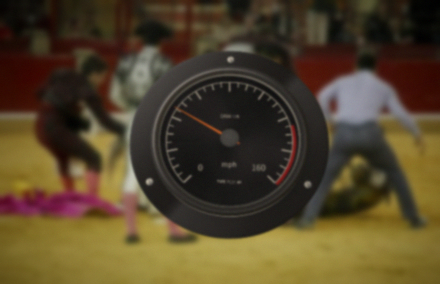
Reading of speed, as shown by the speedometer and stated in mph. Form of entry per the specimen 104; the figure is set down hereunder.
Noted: 45
